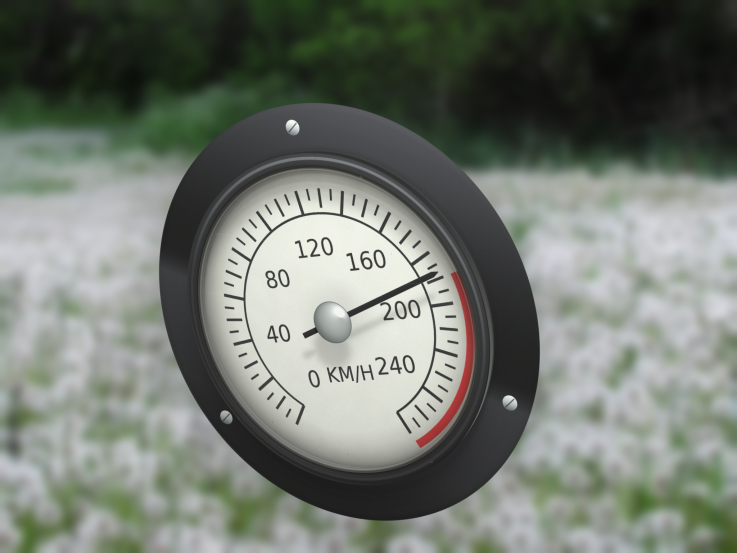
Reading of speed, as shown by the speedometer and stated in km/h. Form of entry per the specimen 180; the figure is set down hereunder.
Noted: 187.5
